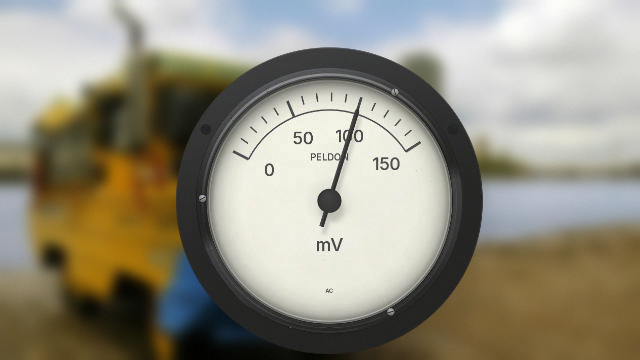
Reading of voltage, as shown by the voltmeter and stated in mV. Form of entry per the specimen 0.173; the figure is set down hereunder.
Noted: 100
